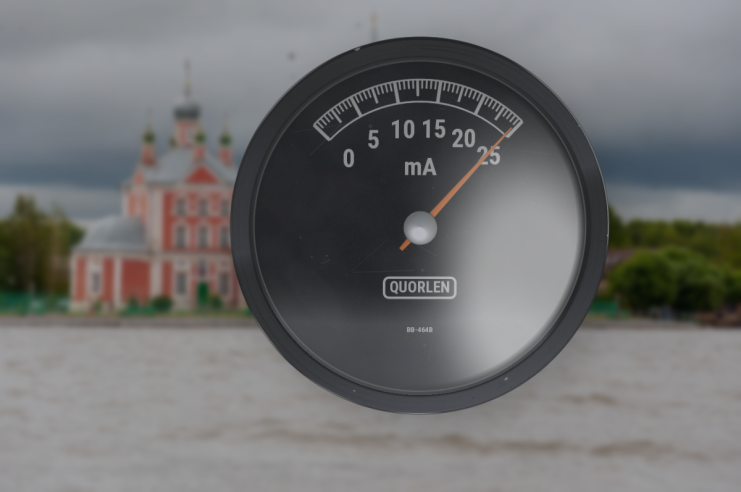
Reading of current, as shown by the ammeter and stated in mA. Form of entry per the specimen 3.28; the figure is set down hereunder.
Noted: 24.5
